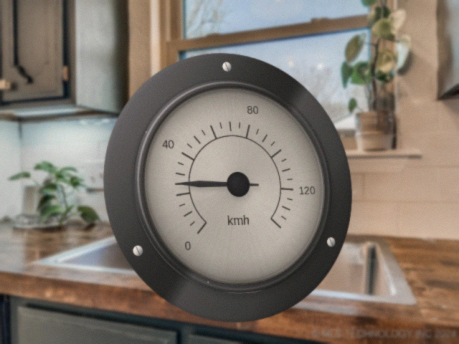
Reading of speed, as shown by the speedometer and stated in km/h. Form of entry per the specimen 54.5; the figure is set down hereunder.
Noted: 25
